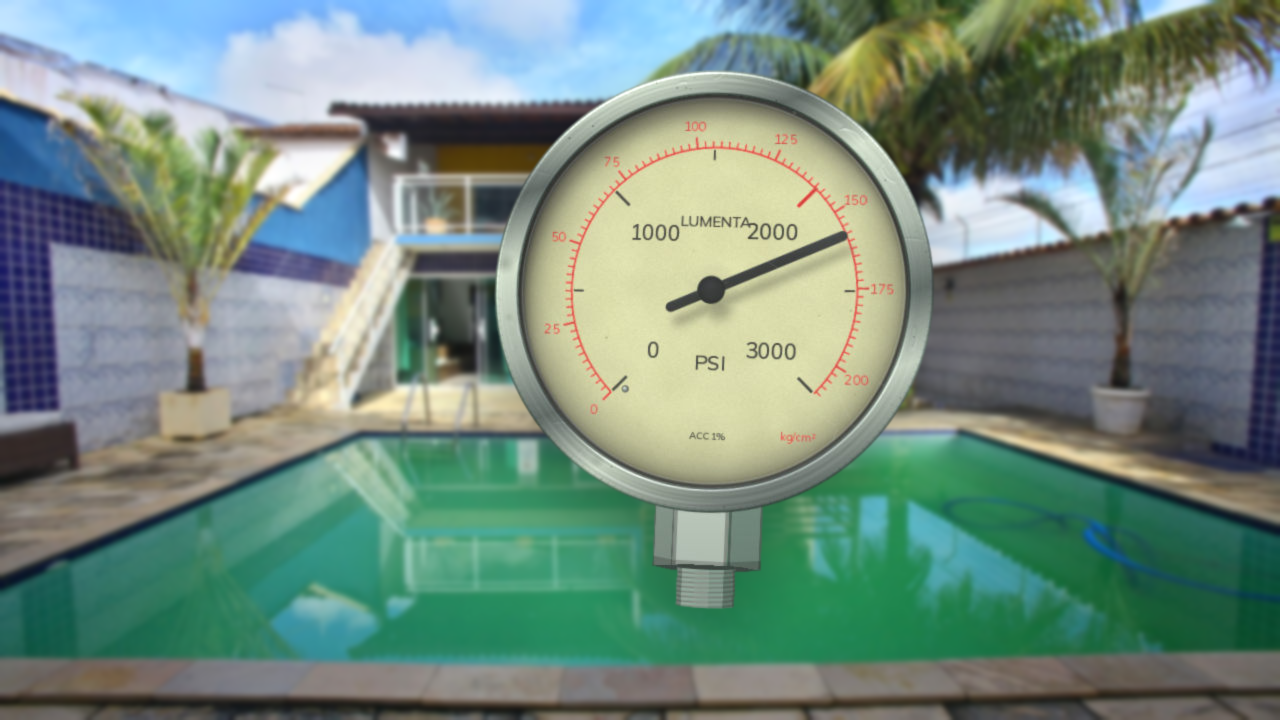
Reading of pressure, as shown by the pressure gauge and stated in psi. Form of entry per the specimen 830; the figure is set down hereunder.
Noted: 2250
